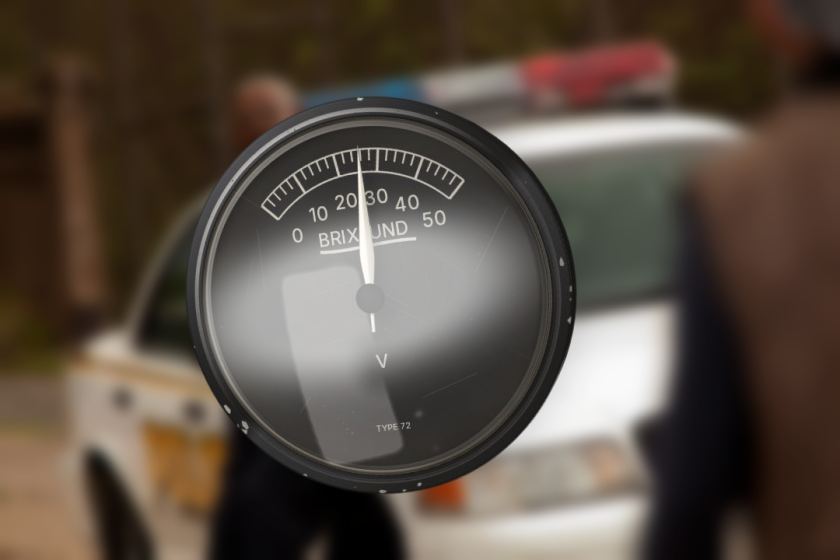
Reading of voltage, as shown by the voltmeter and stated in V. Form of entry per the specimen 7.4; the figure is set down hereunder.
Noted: 26
